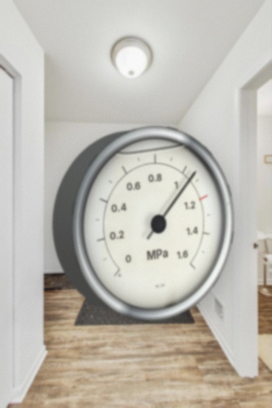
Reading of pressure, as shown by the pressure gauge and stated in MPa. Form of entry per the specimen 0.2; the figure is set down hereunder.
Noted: 1.05
